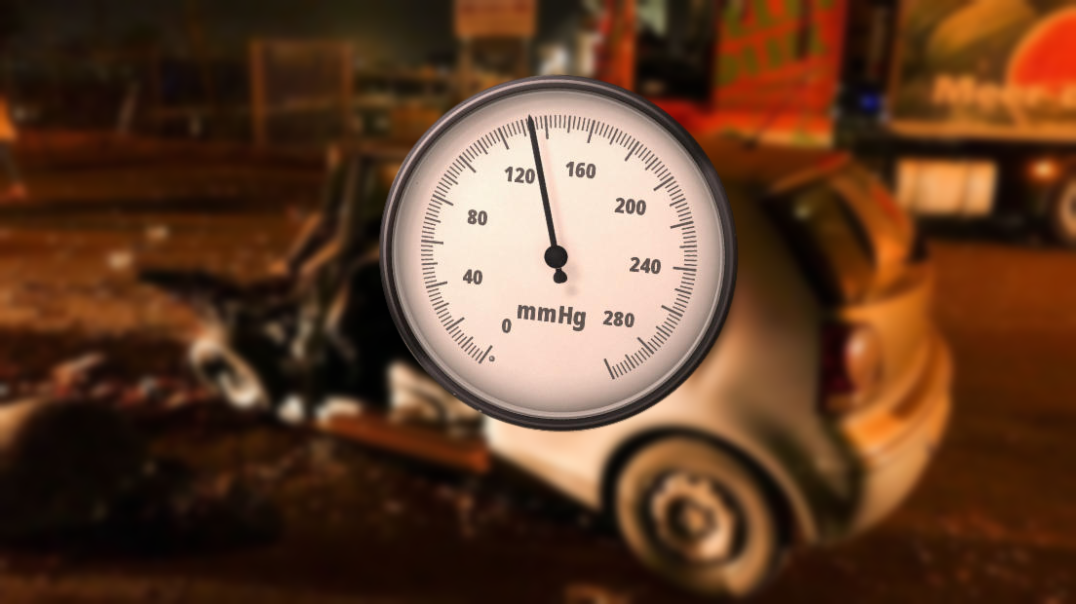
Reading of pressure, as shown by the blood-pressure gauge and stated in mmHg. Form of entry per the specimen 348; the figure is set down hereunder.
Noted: 134
